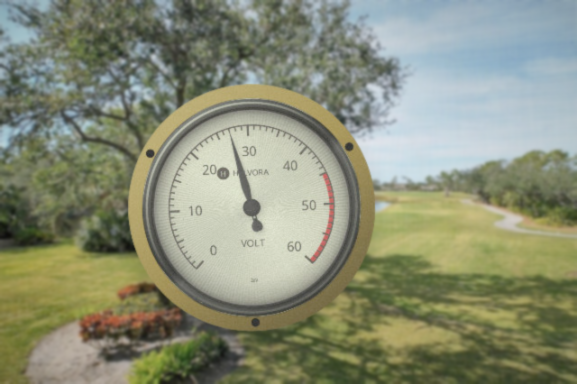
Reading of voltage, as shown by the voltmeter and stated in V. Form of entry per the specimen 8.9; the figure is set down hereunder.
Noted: 27
